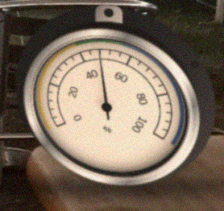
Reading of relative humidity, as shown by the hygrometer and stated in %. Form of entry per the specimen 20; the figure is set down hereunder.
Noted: 48
